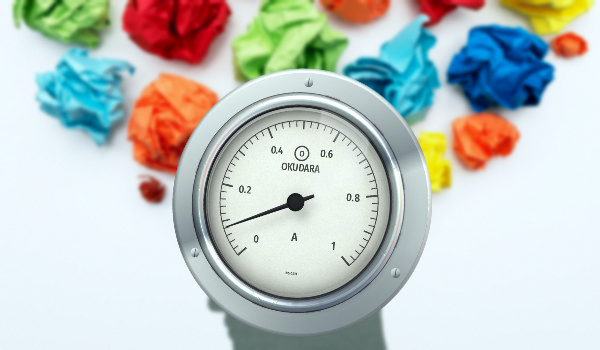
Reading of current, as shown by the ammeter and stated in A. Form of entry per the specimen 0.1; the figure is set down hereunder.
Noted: 0.08
